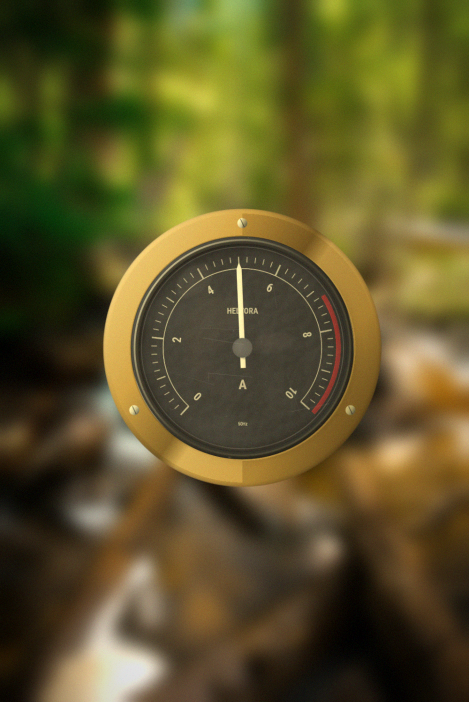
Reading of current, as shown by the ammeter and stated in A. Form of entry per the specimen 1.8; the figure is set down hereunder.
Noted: 5
